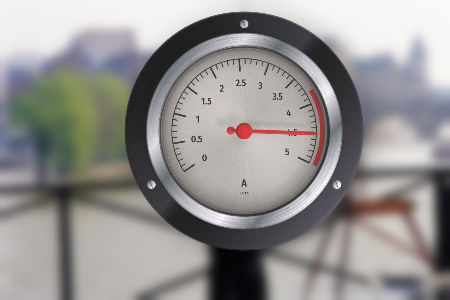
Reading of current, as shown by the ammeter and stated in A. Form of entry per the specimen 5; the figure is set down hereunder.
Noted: 4.5
